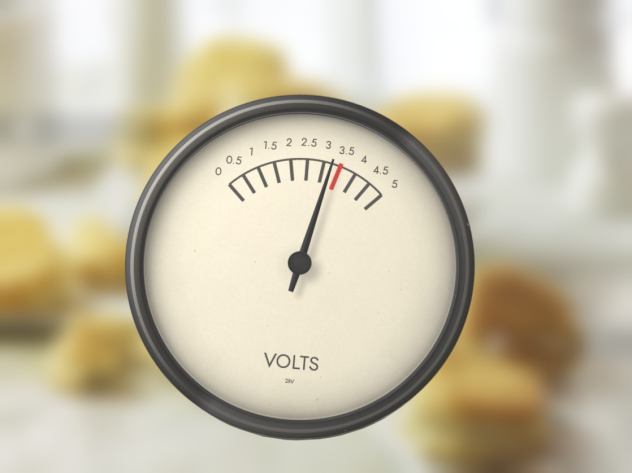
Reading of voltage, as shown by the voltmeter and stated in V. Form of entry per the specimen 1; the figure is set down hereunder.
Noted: 3.25
